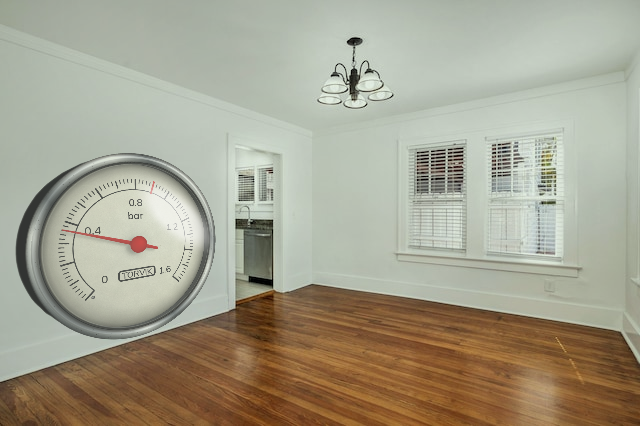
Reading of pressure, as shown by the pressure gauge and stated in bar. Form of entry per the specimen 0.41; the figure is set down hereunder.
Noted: 0.36
